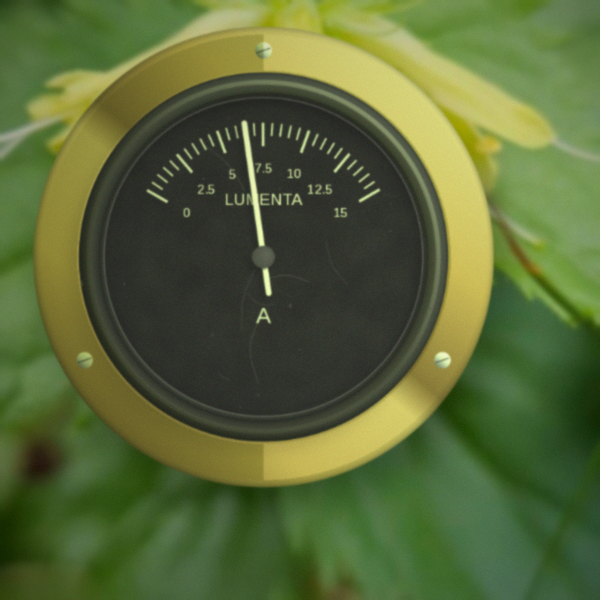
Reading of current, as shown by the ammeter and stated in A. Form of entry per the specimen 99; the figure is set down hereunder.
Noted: 6.5
